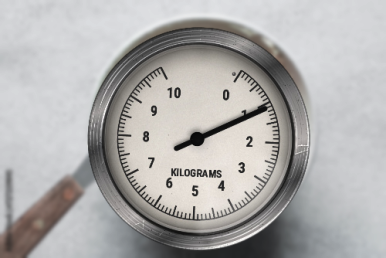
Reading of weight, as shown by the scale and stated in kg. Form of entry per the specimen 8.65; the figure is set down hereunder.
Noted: 1.1
